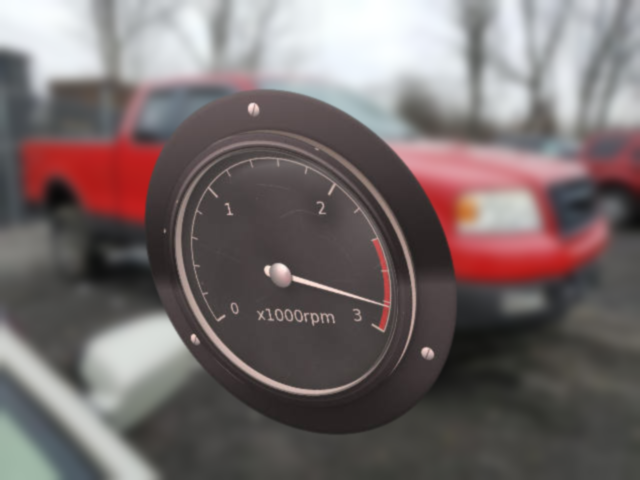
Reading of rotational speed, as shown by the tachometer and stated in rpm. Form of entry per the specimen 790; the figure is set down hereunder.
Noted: 2800
